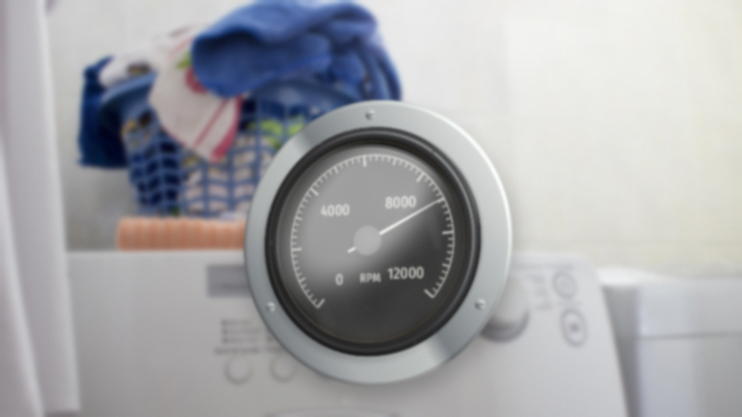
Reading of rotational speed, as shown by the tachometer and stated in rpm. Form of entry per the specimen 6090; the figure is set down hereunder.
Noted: 9000
